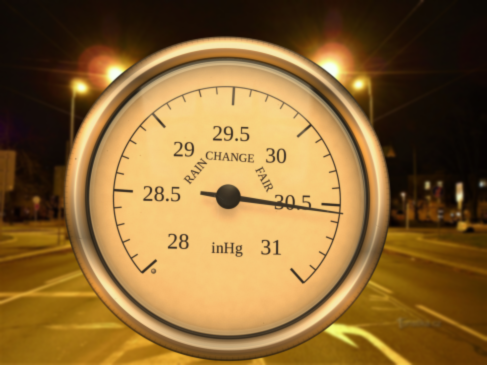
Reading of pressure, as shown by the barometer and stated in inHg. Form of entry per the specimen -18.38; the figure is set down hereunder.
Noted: 30.55
